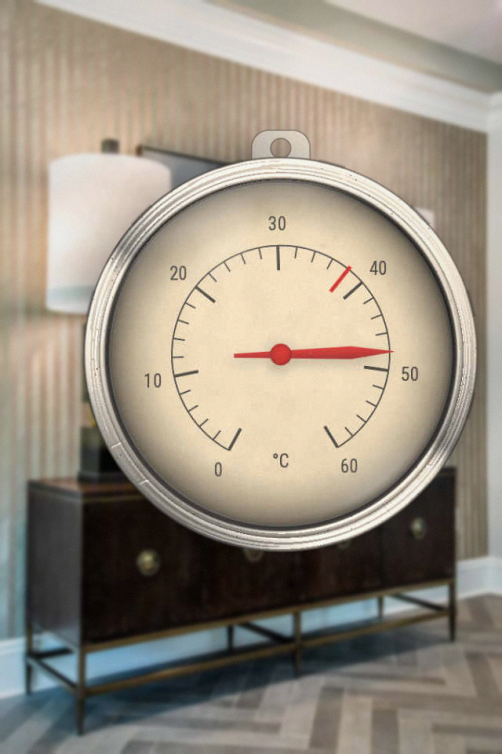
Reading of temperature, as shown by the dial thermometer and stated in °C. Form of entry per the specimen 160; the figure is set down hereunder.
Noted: 48
